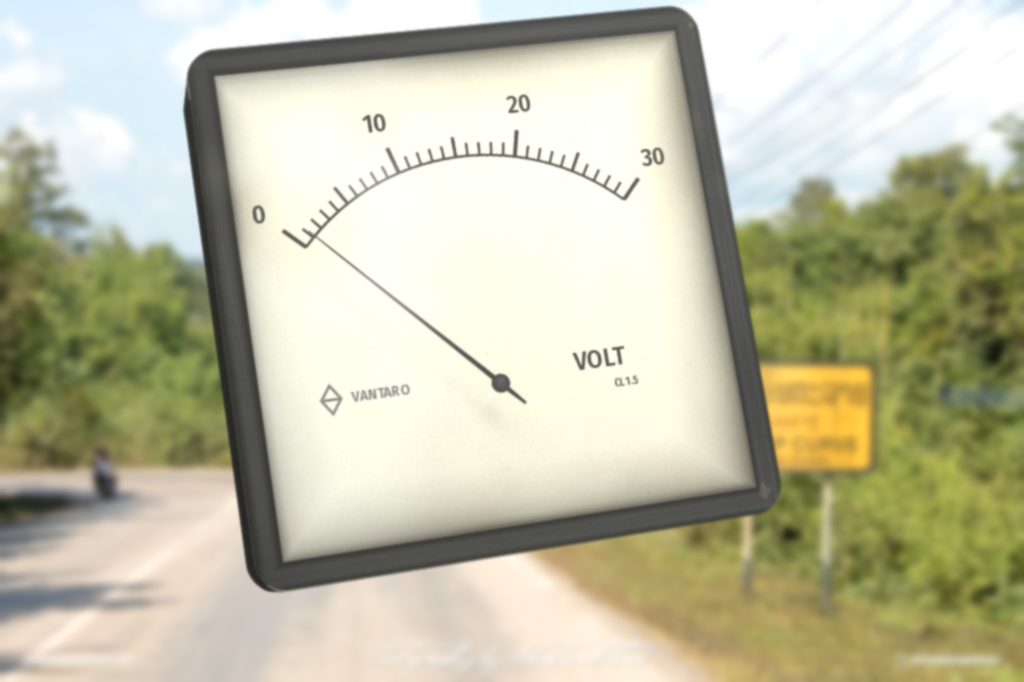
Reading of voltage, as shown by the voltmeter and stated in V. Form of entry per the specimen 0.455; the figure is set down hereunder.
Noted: 1
